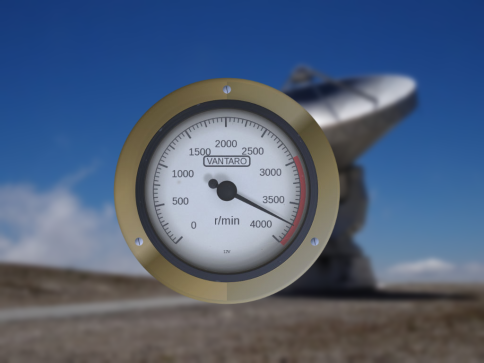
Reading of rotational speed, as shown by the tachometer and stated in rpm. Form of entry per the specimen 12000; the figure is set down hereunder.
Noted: 3750
